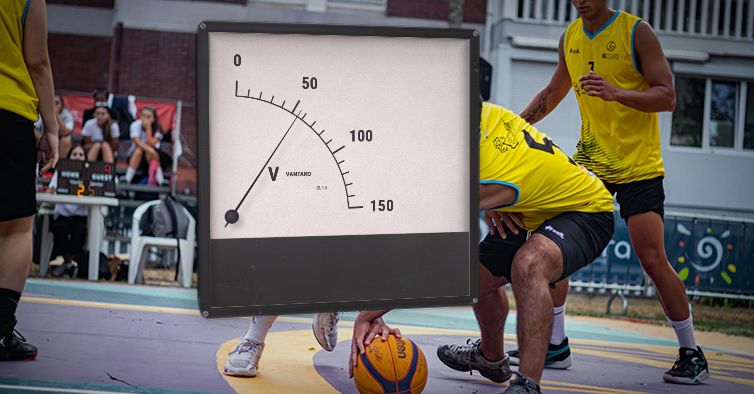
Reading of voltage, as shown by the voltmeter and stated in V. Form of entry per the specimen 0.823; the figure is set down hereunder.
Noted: 55
